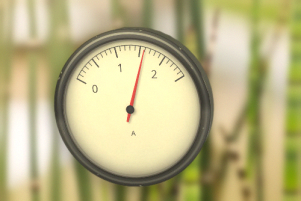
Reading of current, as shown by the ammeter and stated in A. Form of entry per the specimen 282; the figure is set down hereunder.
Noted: 1.6
